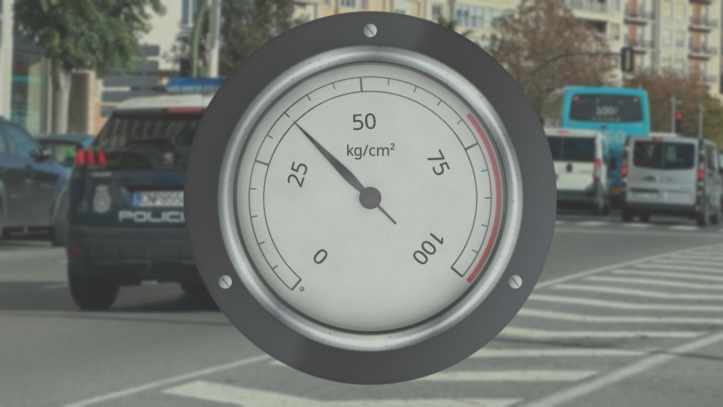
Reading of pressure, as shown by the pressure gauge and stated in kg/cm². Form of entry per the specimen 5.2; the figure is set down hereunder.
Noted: 35
